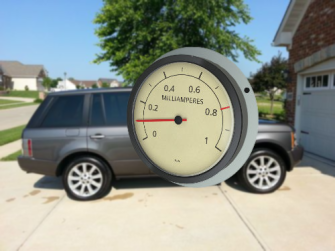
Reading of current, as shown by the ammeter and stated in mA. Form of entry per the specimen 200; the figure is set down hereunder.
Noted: 0.1
